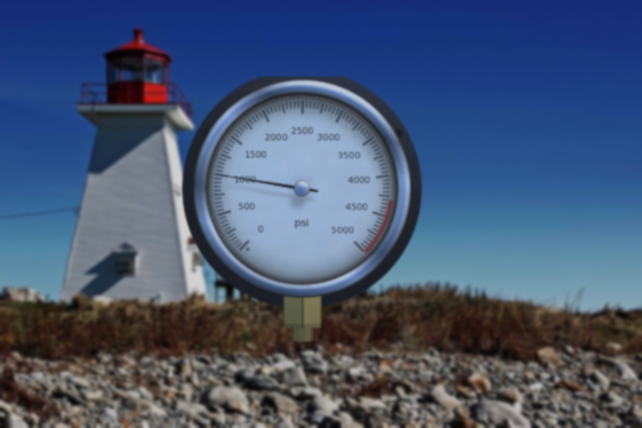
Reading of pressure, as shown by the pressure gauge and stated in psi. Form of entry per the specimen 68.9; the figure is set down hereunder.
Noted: 1000
